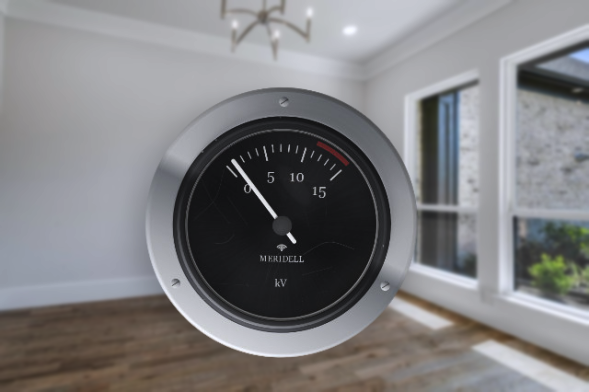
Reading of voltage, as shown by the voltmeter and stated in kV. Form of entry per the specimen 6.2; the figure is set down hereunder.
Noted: 1
